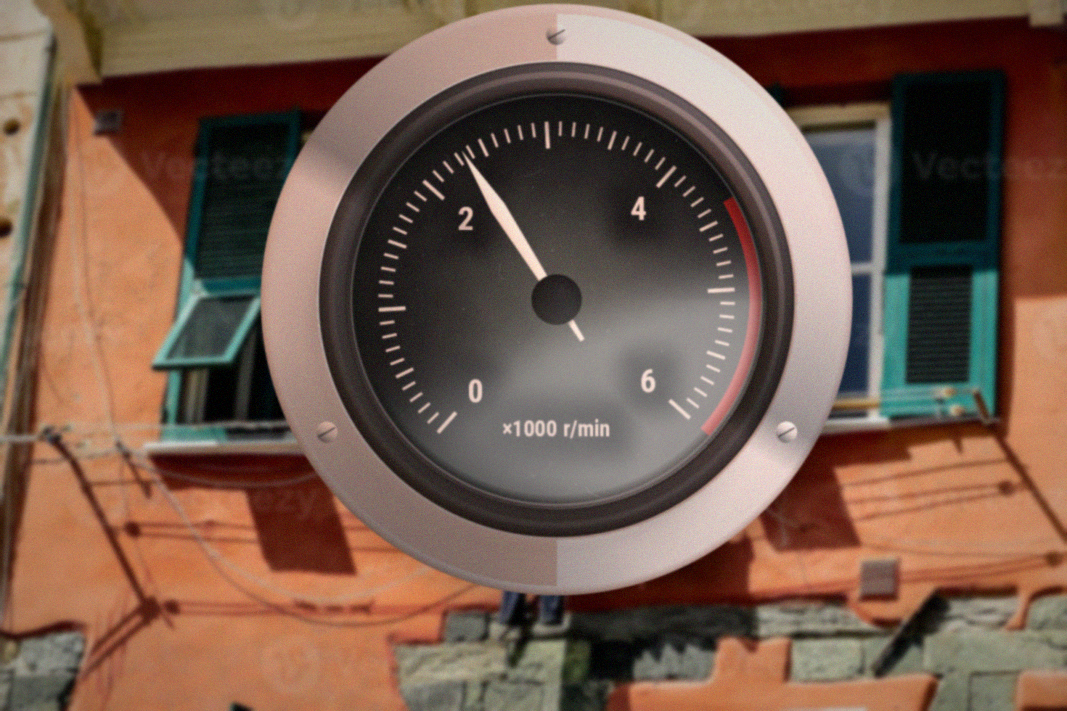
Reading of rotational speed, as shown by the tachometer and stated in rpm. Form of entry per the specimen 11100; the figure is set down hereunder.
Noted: 2350
